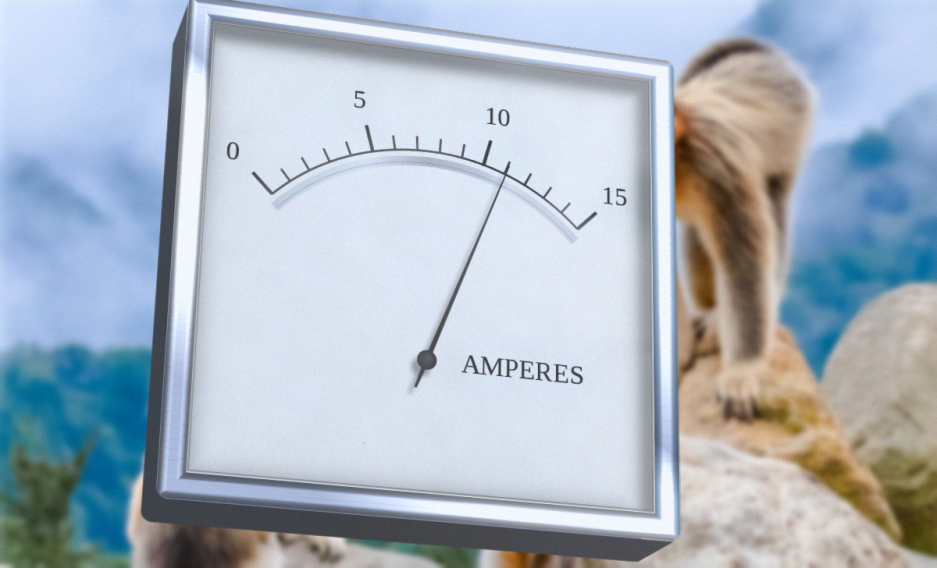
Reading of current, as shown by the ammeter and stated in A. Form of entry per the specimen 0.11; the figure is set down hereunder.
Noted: 11
